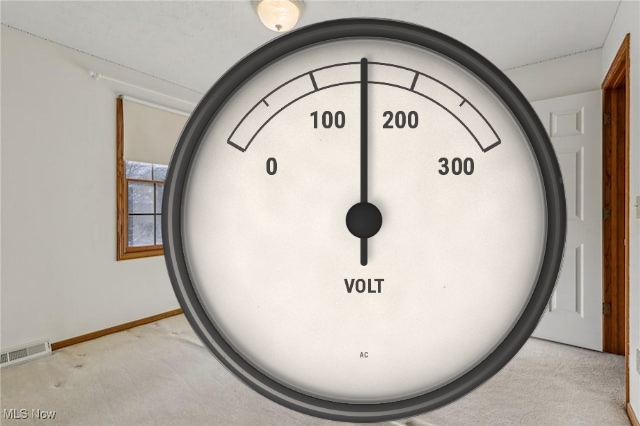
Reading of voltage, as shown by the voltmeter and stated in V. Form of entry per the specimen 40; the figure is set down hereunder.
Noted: 150
